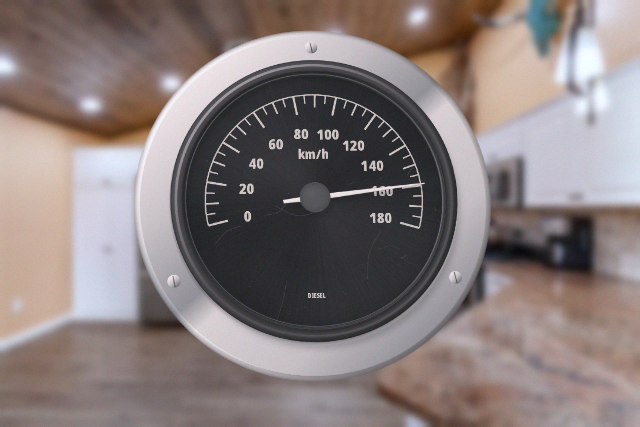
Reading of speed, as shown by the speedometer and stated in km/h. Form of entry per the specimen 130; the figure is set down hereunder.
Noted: 160
